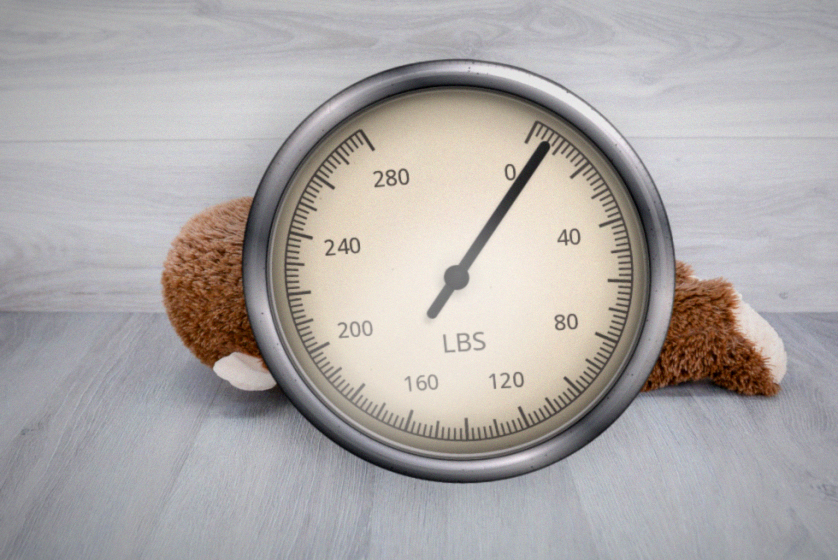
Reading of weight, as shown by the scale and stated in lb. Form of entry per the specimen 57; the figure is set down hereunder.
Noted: 6
